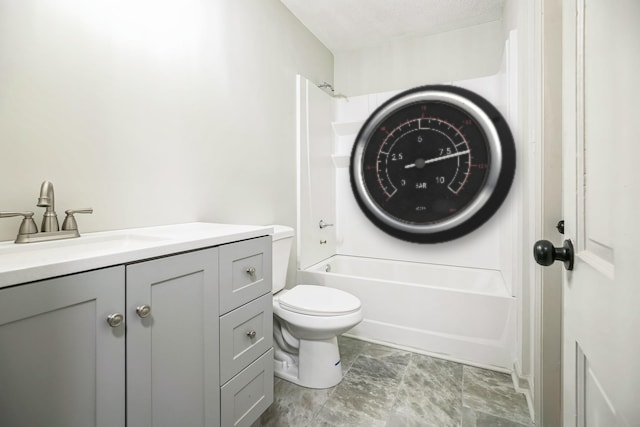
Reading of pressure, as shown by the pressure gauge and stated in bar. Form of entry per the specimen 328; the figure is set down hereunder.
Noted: 8
